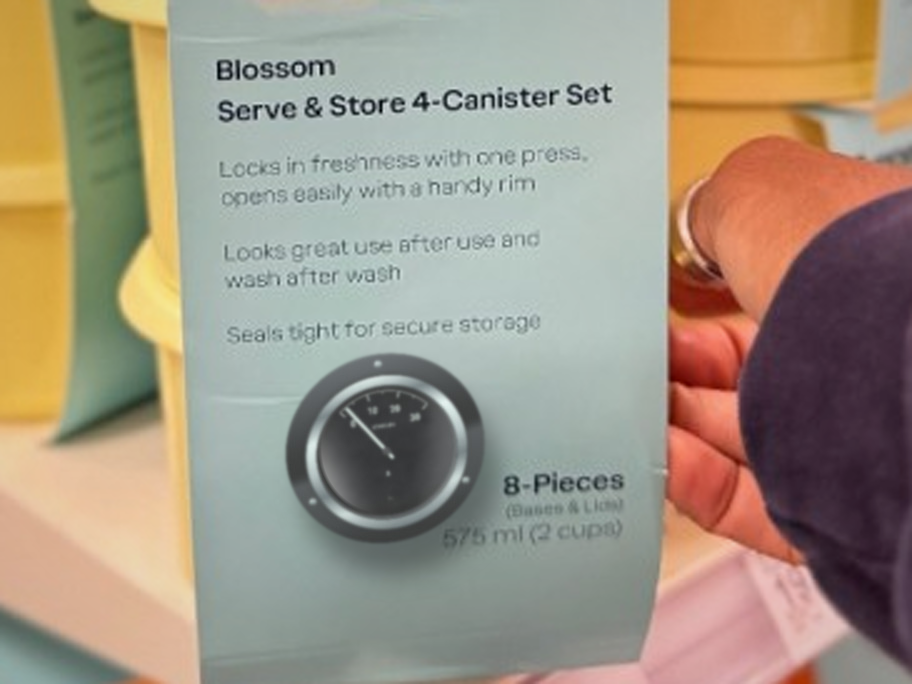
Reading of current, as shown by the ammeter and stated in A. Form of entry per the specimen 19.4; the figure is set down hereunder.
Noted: 2.5
